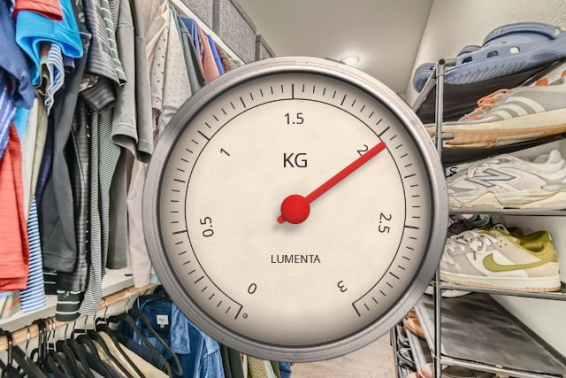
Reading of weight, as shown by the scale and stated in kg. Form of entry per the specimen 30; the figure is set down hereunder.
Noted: 2.05
